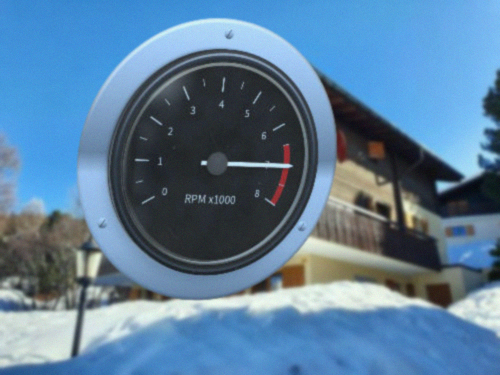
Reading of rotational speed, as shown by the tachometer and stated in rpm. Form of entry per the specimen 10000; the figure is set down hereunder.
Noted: 7000
